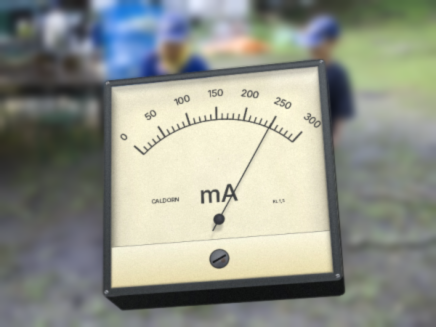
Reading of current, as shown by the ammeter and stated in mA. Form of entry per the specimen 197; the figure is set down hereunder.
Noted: 250
